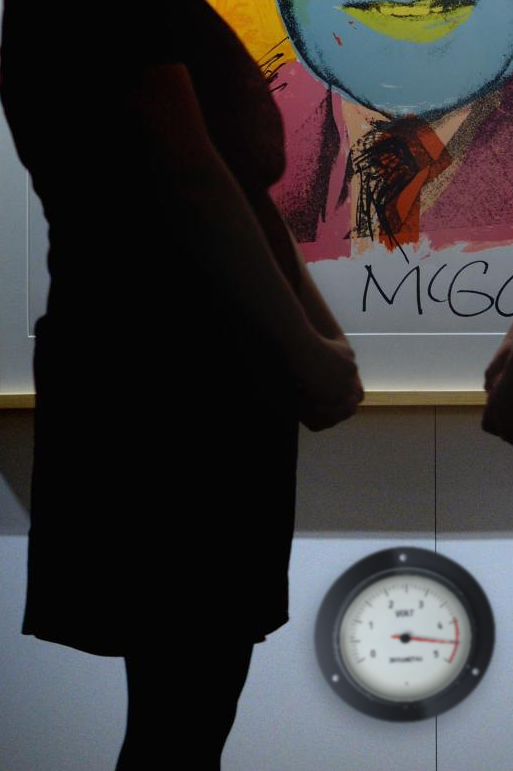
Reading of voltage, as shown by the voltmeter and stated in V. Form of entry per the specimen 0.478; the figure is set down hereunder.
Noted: 4.5
